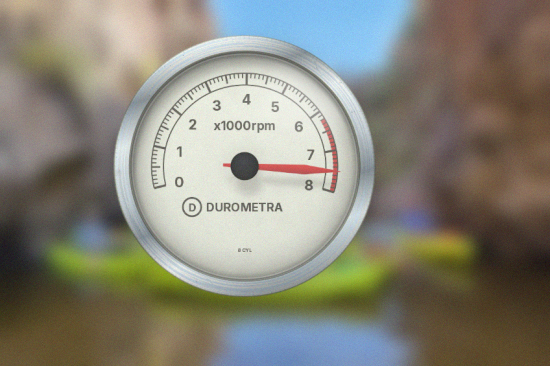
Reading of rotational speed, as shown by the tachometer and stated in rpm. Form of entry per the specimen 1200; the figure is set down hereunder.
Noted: 7500
